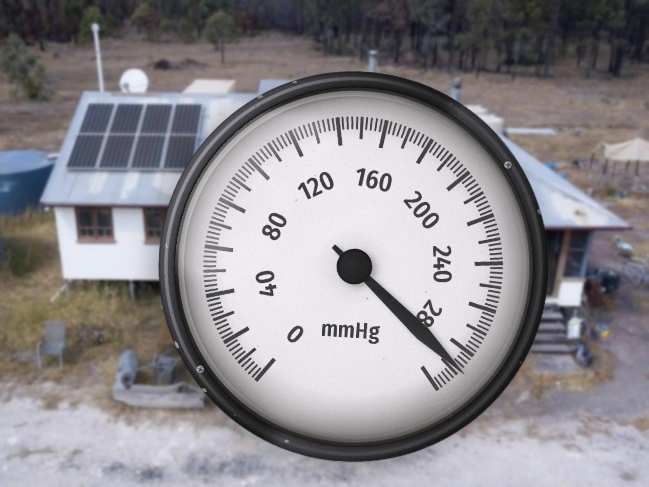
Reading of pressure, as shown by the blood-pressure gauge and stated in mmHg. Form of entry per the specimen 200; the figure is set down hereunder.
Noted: 288
